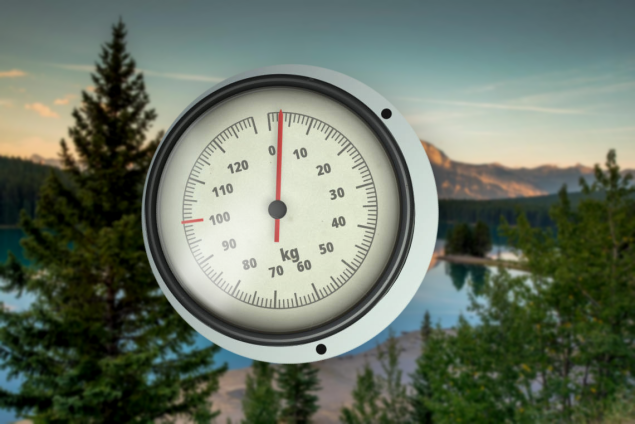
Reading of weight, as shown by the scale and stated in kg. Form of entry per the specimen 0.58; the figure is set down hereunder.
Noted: 3
